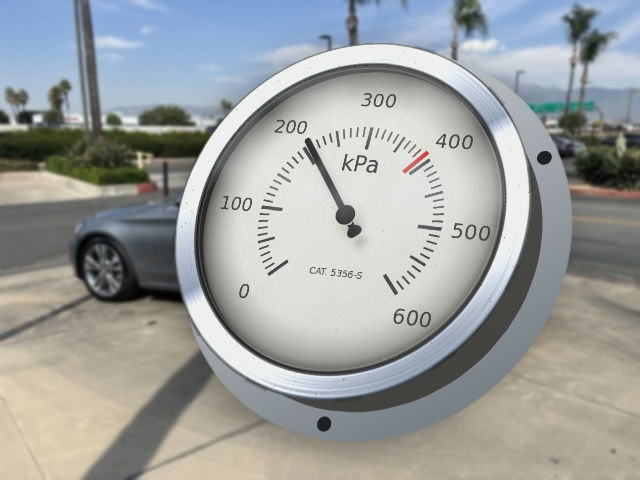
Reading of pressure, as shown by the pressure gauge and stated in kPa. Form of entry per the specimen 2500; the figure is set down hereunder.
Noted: 210
